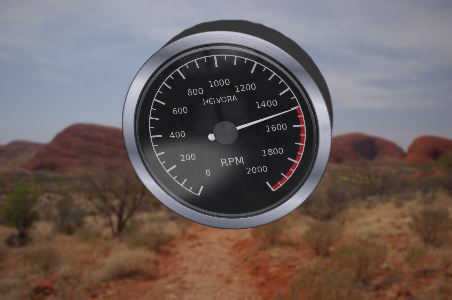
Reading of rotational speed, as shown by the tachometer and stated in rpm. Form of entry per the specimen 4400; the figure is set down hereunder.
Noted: 1500
